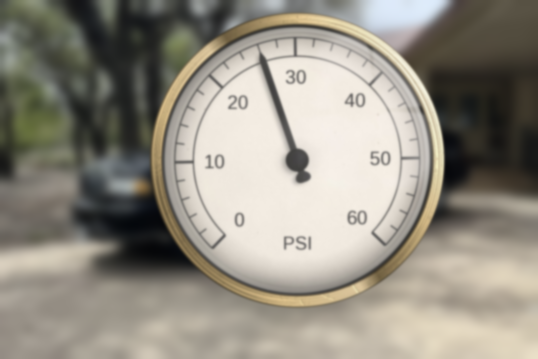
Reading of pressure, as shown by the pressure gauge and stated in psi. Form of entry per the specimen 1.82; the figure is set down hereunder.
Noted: 26
